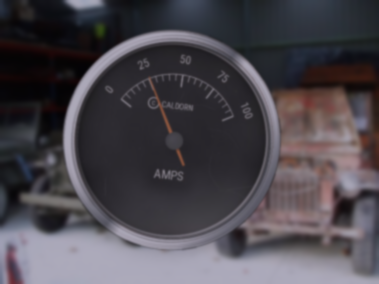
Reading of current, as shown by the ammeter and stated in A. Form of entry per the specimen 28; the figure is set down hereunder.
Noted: 25
